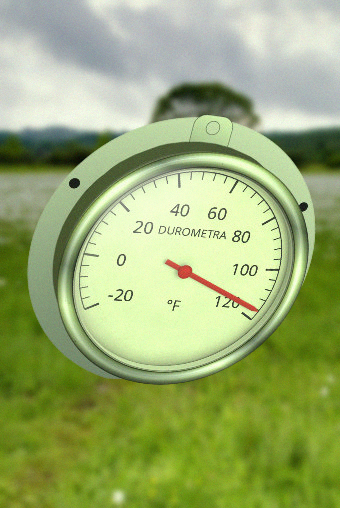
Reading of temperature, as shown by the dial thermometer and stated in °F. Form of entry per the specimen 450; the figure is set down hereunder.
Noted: 116
